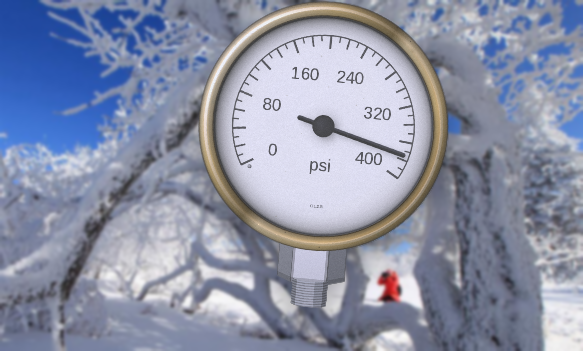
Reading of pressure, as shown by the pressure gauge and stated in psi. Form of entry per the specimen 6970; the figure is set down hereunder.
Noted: 375
